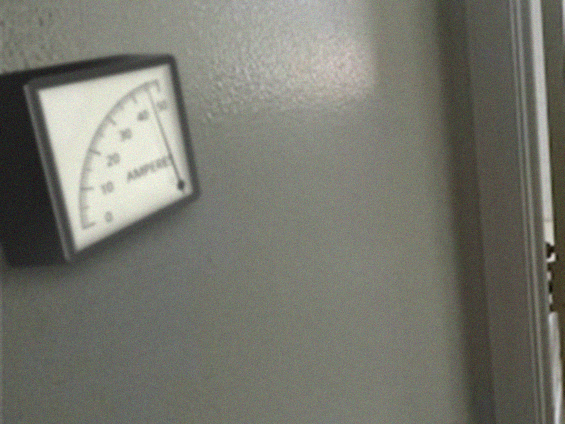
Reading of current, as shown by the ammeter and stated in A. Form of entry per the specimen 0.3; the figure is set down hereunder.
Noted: 45
